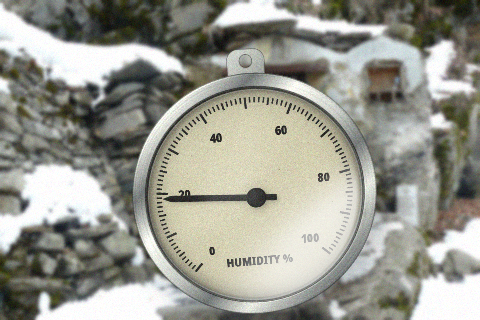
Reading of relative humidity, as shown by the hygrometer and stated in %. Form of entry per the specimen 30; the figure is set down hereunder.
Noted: 19
